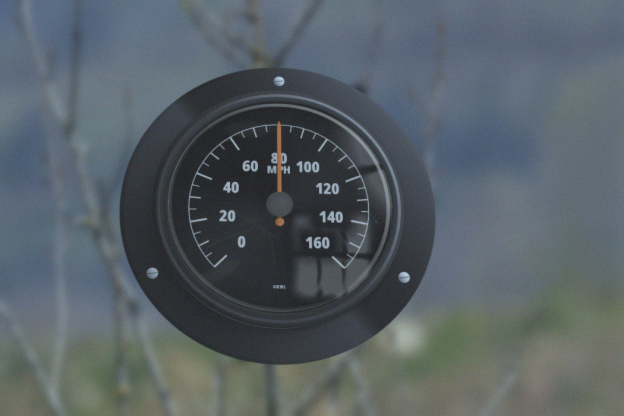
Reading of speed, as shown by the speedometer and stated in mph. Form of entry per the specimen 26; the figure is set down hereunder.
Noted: 80
